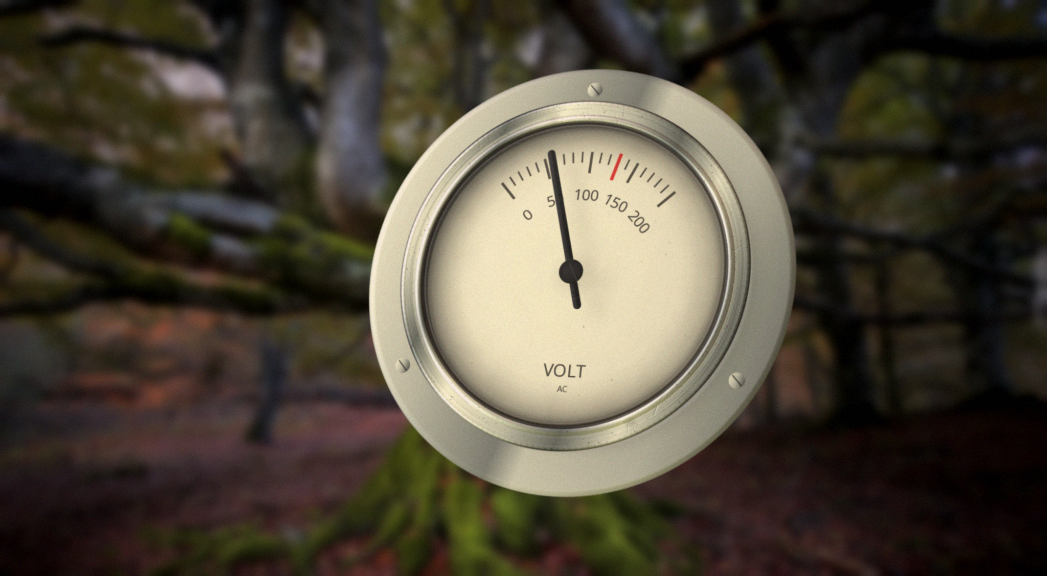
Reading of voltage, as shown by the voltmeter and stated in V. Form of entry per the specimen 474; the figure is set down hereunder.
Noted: 60
